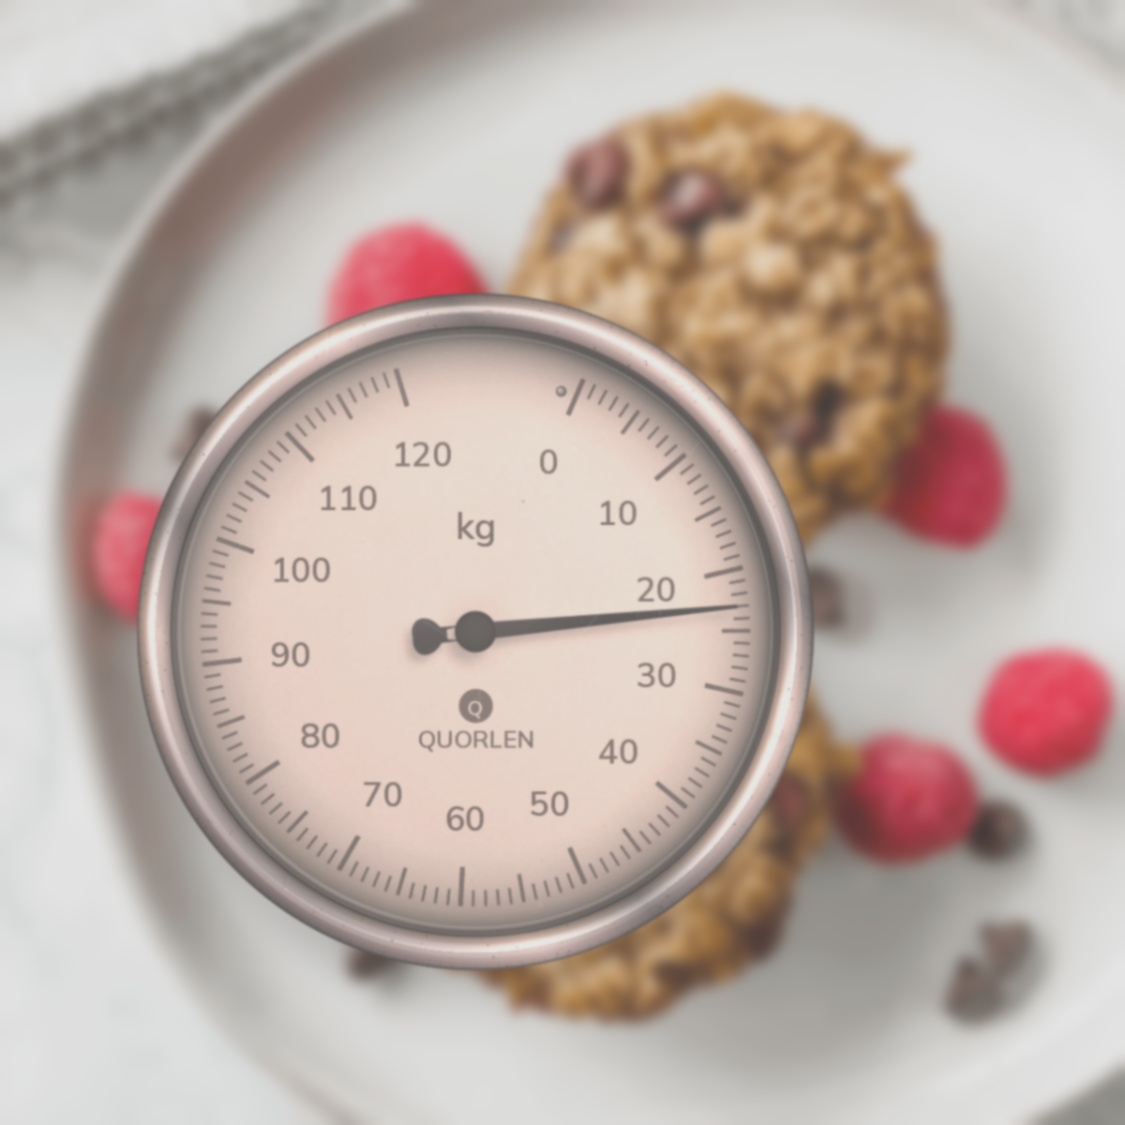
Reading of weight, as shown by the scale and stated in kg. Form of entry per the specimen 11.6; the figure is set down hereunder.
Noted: 23
